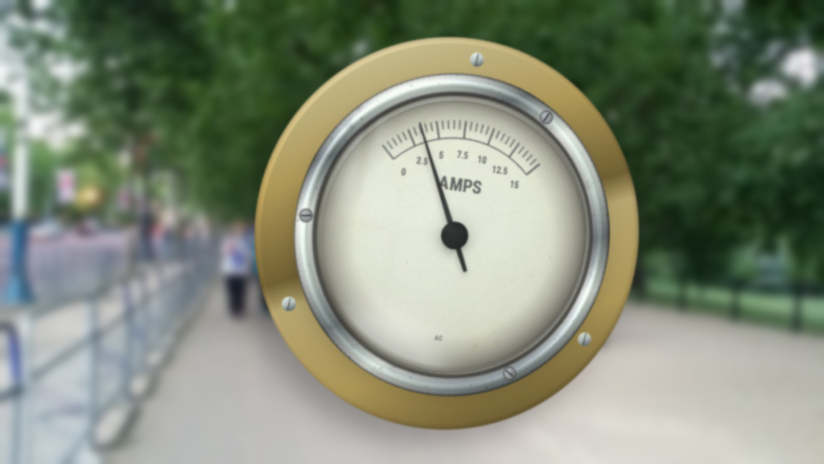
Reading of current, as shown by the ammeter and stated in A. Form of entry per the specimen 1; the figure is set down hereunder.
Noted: 3.5
